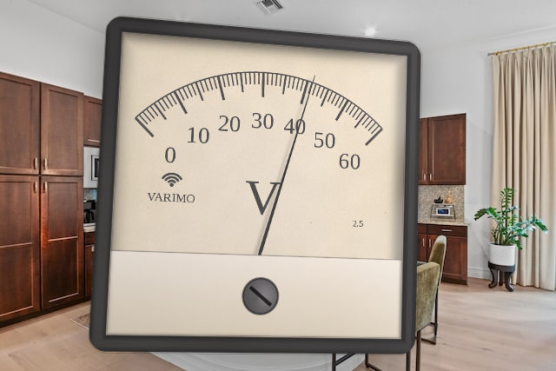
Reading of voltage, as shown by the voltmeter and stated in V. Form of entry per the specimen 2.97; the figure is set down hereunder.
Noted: 41
